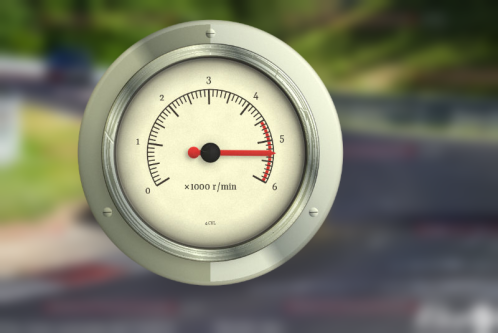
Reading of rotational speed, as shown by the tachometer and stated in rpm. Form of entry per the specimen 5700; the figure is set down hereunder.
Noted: 5300
